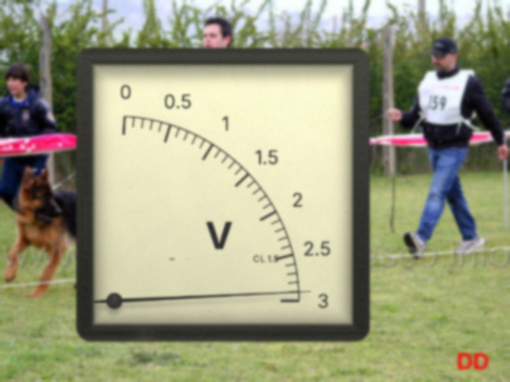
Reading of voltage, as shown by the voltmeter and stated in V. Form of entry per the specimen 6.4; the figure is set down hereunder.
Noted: 2.9
